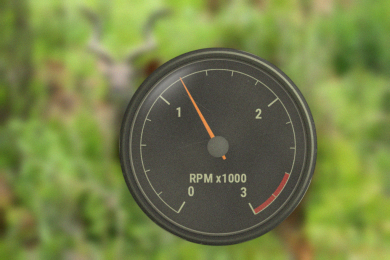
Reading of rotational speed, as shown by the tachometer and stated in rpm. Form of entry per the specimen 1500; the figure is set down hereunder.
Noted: 1200
